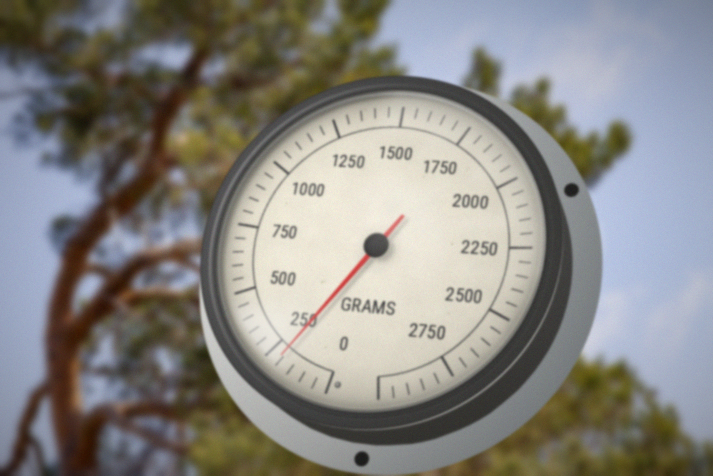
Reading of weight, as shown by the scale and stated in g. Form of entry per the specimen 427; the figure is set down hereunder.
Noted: 200
